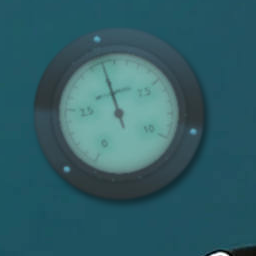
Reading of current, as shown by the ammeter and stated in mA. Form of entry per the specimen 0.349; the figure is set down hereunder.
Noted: 5
